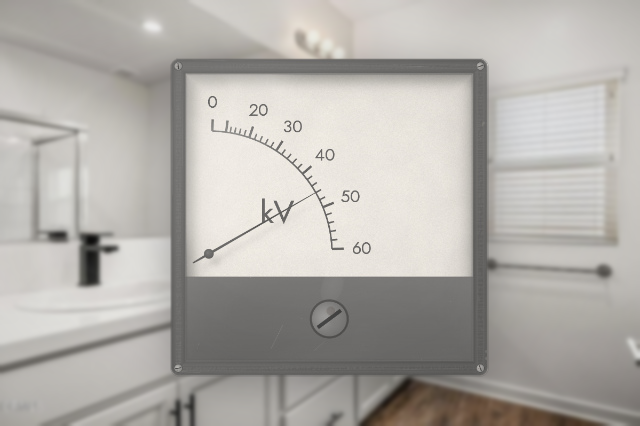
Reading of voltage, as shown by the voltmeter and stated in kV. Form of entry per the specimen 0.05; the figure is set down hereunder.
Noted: 46
